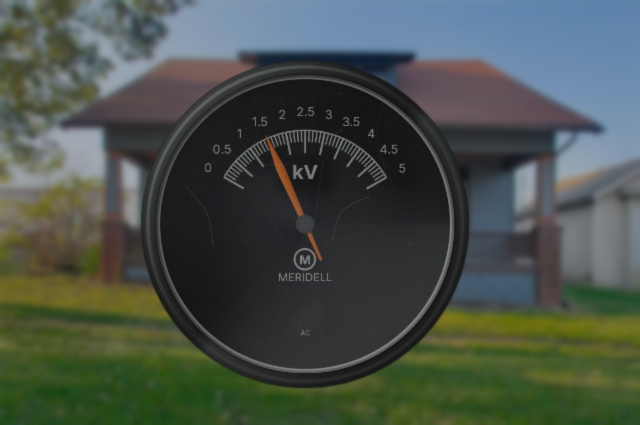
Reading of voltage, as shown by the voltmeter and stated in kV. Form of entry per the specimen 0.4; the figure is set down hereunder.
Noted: 1.5
